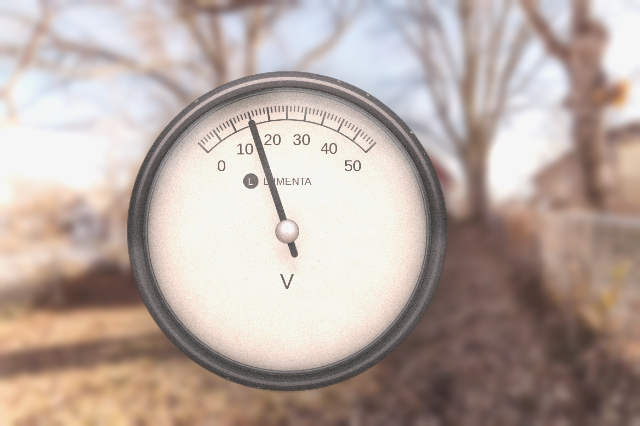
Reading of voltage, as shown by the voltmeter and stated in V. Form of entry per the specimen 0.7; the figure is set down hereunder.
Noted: 15
